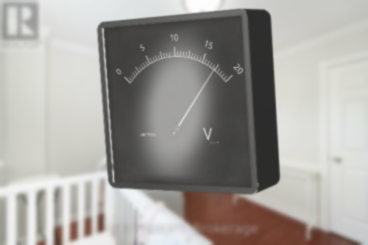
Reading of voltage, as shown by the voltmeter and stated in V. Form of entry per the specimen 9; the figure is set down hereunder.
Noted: 17.5
